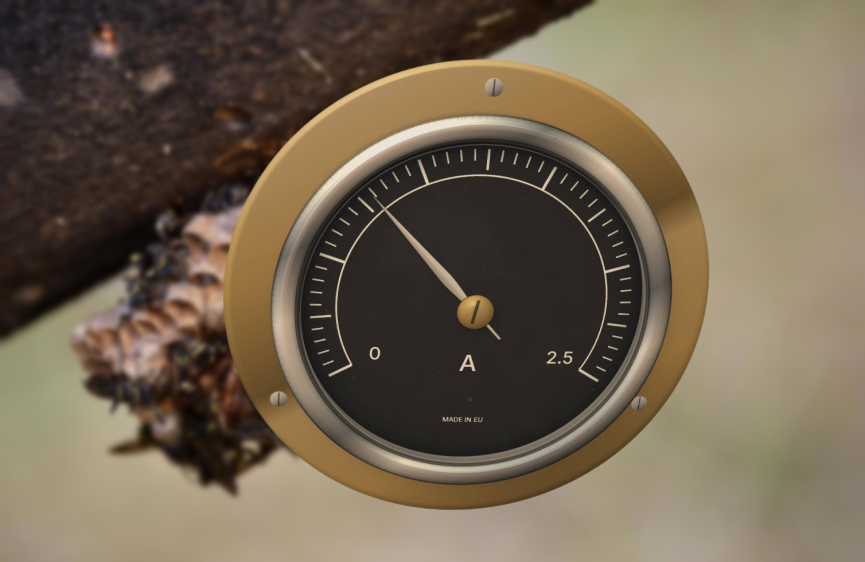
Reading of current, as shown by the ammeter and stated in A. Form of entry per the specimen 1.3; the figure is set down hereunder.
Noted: 0.8
